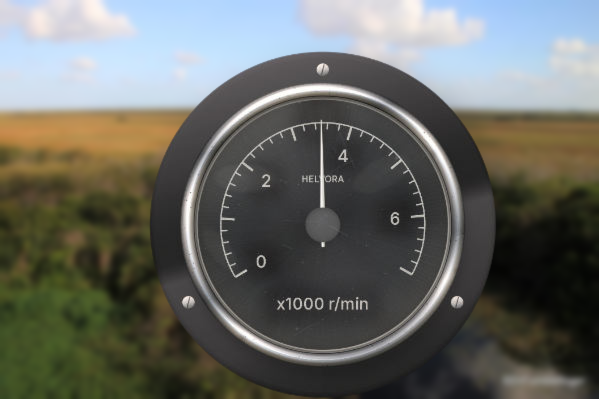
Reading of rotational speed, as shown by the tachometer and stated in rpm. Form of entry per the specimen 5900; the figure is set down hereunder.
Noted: 3500
